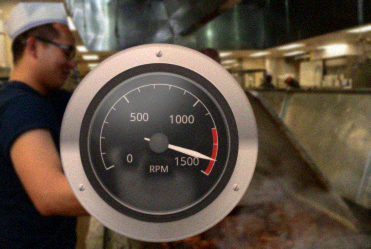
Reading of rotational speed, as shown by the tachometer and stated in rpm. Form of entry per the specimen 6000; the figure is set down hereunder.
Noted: 1400
